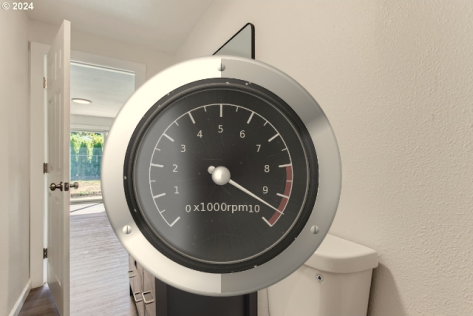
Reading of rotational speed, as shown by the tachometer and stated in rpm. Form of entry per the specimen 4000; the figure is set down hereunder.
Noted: 9500
